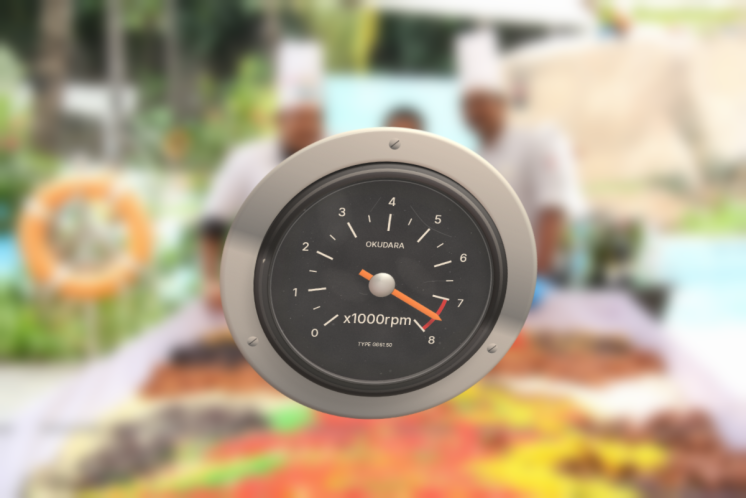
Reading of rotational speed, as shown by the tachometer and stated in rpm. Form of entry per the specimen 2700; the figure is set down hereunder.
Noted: 7500
